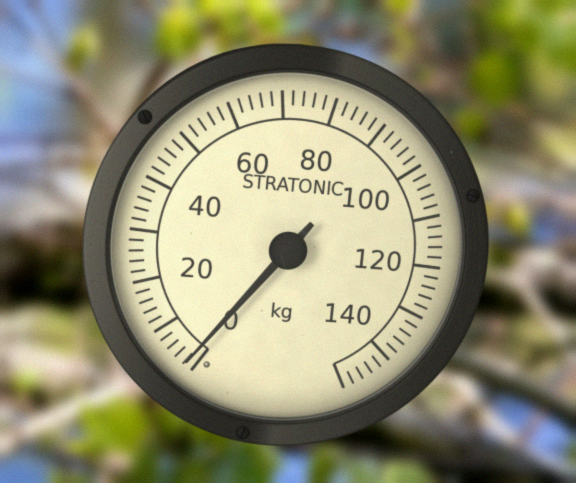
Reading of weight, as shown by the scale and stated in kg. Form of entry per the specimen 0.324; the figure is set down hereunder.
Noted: 2
